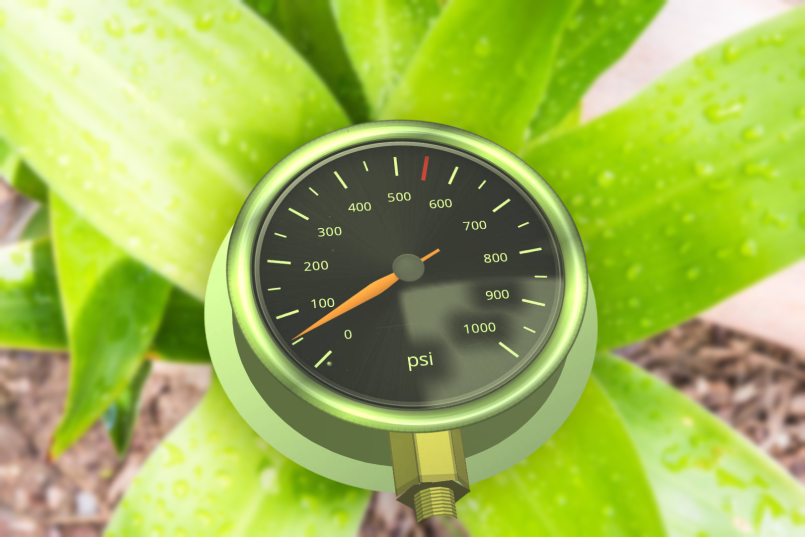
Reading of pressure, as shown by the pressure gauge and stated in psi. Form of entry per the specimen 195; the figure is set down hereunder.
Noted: 50
